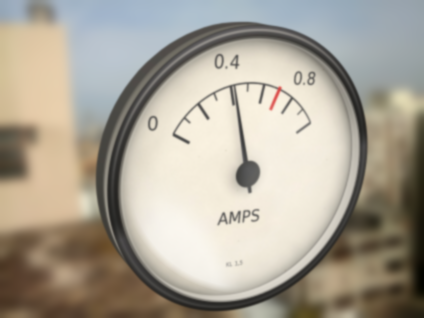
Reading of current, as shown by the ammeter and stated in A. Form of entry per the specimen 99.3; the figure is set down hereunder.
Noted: 0.4
